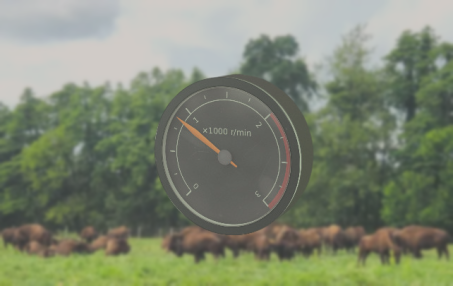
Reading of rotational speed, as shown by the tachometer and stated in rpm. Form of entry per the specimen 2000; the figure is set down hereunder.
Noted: 875
